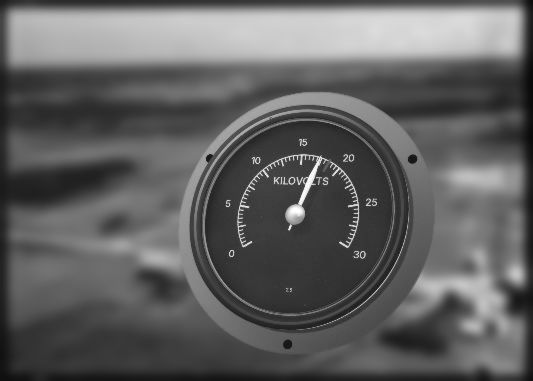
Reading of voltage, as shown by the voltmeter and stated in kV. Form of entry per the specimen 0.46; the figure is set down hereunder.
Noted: 17.5
